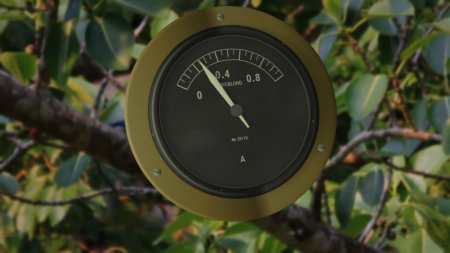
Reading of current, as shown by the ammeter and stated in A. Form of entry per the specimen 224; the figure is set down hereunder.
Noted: 0.25
